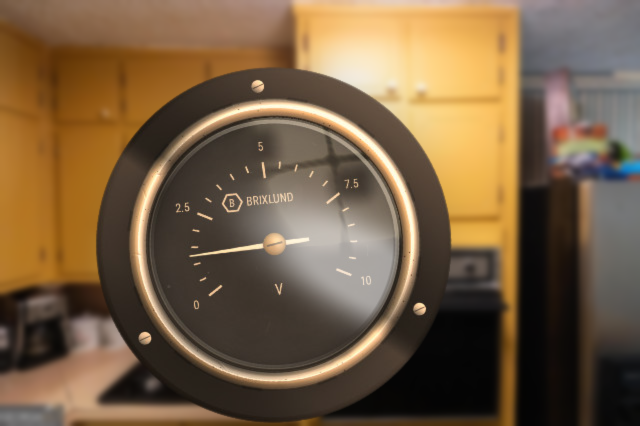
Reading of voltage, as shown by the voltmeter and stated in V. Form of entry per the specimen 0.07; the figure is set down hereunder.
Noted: 1.25
